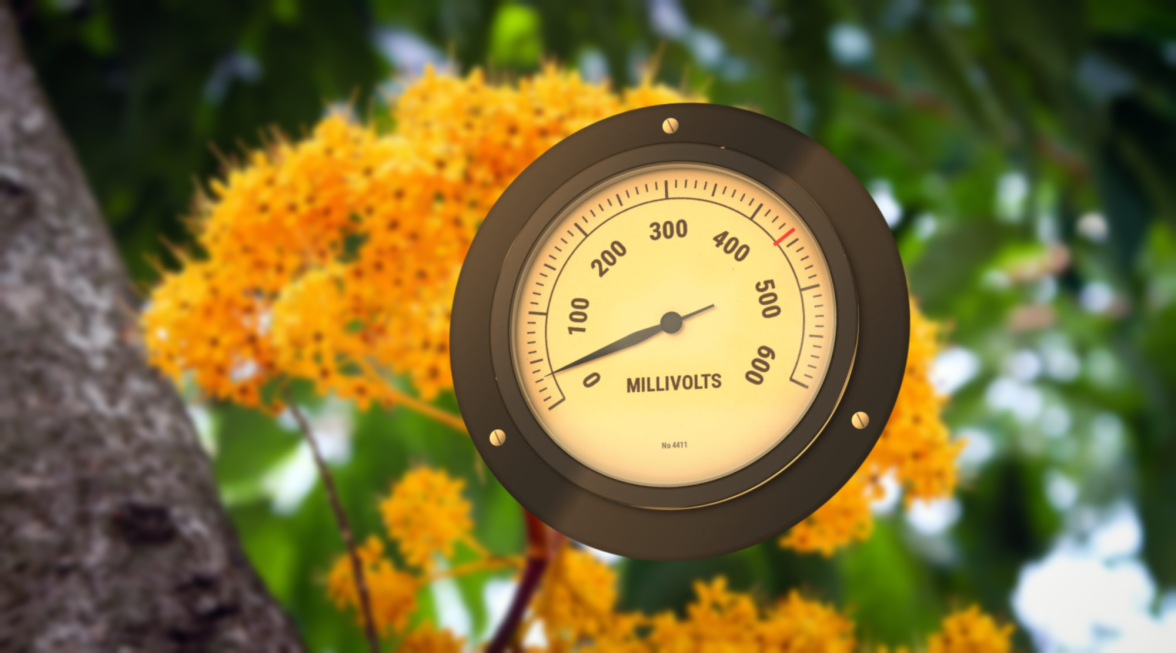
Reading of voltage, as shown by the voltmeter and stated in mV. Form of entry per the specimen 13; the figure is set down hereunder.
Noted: 30
